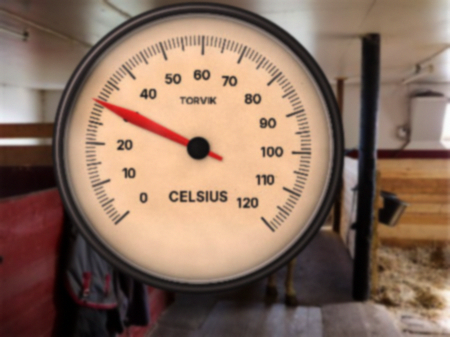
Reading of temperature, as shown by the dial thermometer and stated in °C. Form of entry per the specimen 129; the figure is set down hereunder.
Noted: 30
